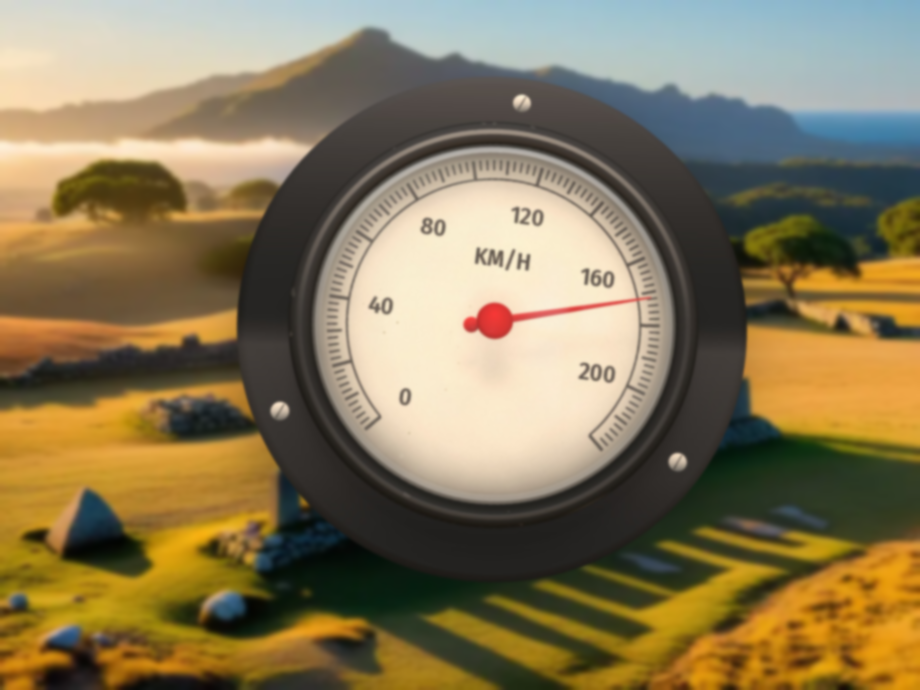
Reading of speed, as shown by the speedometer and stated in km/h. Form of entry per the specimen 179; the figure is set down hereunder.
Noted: 172
